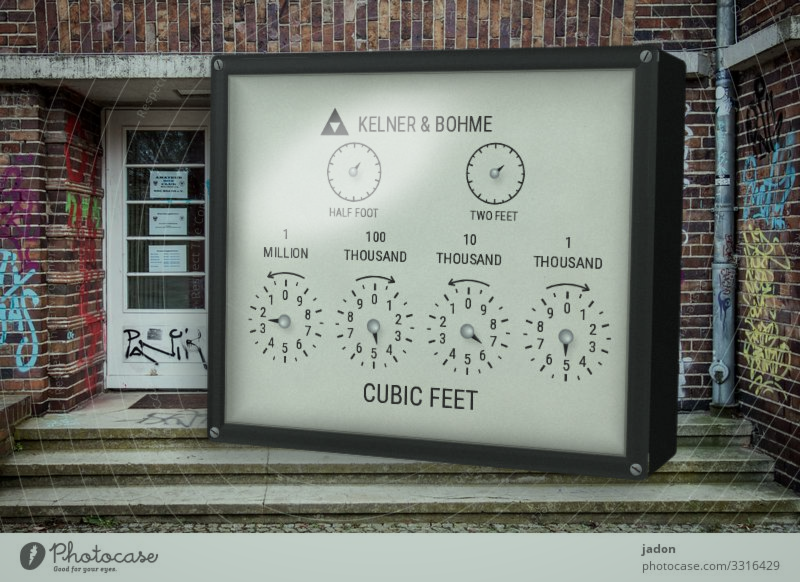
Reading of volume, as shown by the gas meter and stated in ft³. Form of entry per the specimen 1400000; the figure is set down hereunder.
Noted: 246500
